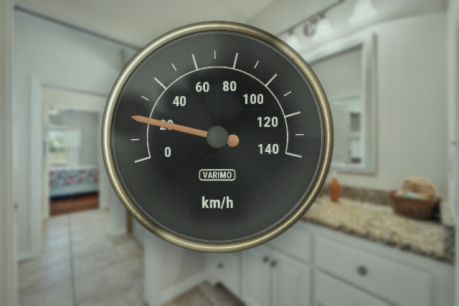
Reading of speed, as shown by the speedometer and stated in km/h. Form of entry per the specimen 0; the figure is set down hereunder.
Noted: 20
